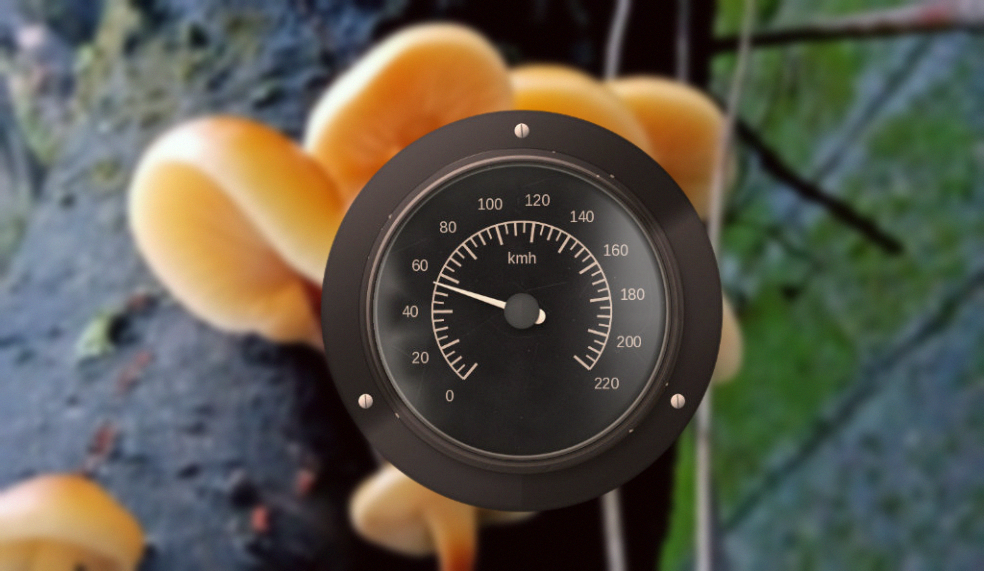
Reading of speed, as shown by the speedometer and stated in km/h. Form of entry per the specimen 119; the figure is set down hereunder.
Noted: 55
